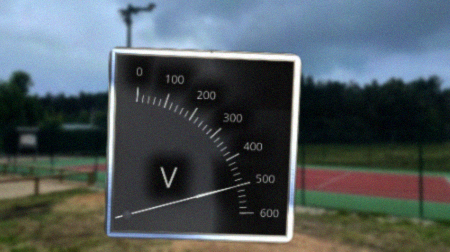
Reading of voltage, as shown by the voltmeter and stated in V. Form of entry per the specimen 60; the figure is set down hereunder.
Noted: 500
